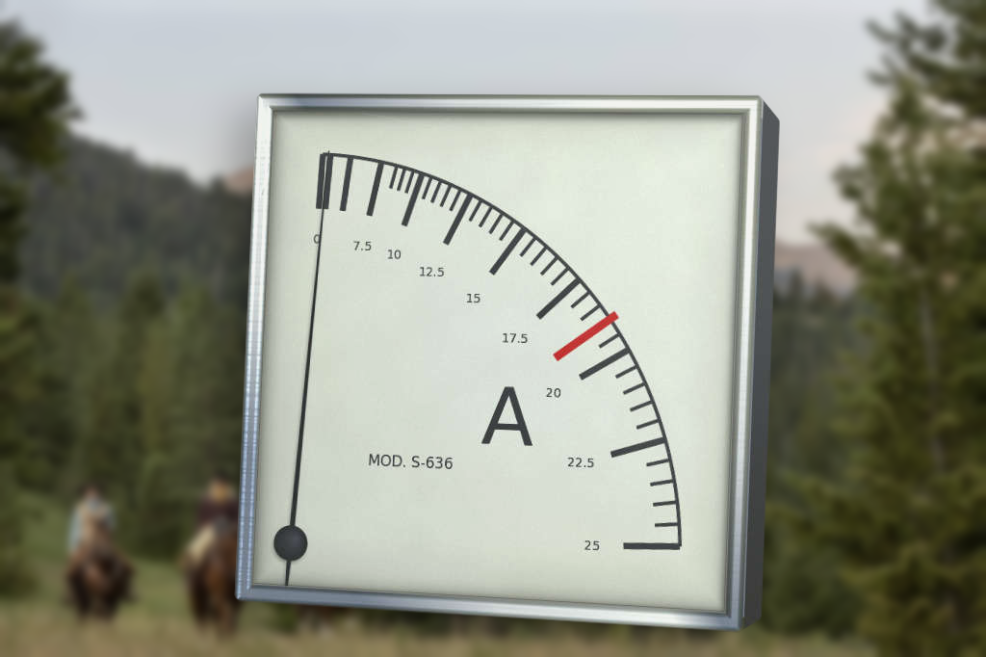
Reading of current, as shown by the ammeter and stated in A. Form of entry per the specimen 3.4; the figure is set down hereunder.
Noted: 2.5
